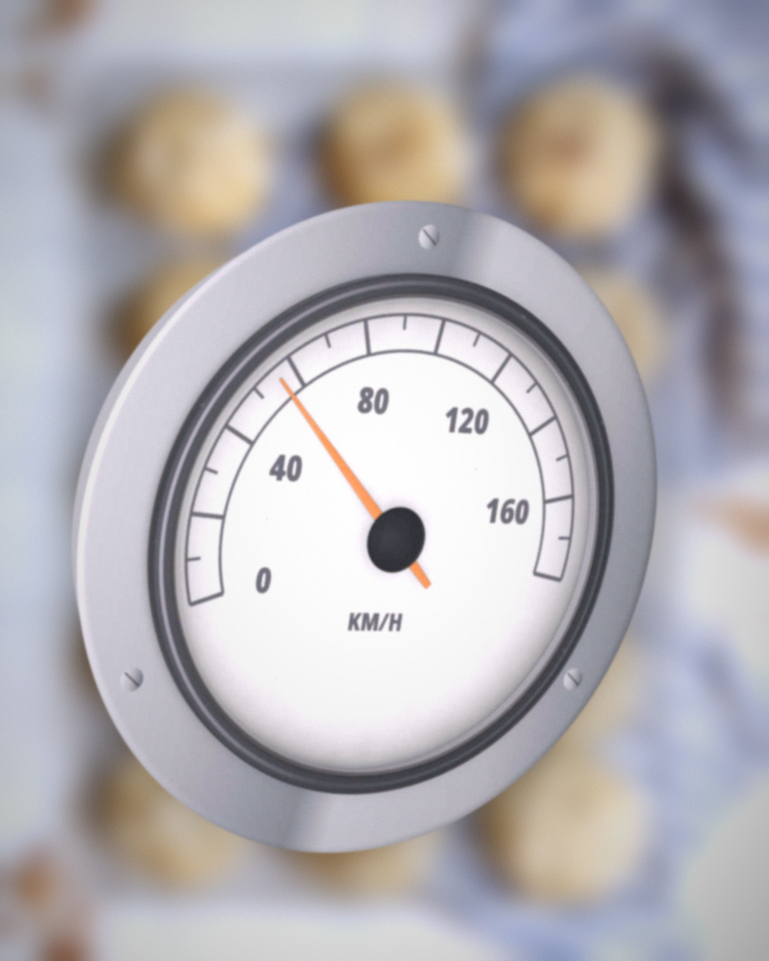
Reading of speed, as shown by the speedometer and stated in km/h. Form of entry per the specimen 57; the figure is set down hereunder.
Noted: 55
